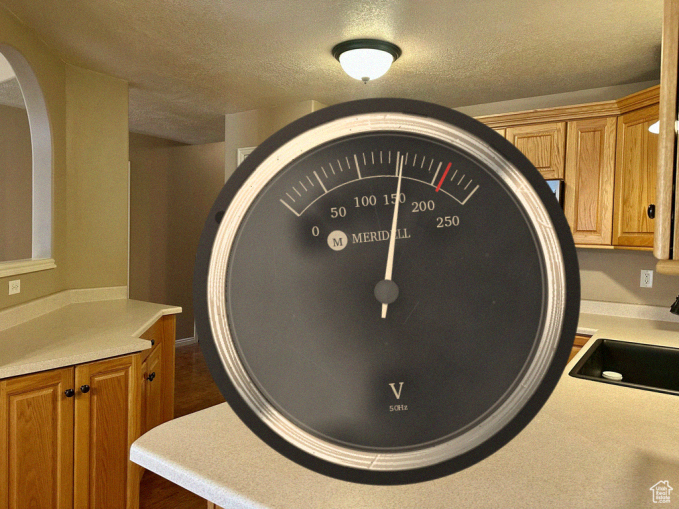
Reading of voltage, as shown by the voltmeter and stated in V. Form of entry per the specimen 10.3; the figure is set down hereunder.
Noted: 155
